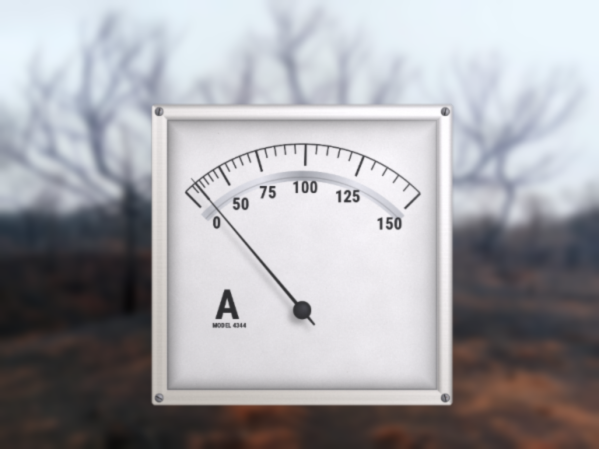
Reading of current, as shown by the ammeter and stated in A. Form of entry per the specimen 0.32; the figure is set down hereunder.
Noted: 25
